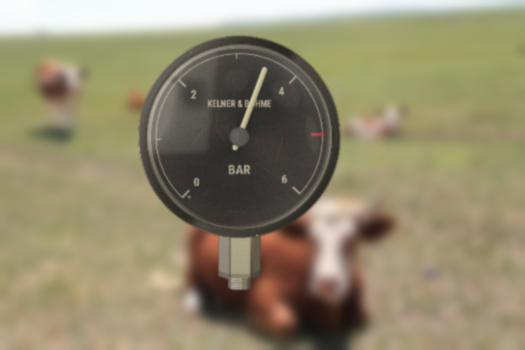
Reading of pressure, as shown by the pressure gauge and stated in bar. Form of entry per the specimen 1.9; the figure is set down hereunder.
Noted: 3.5
